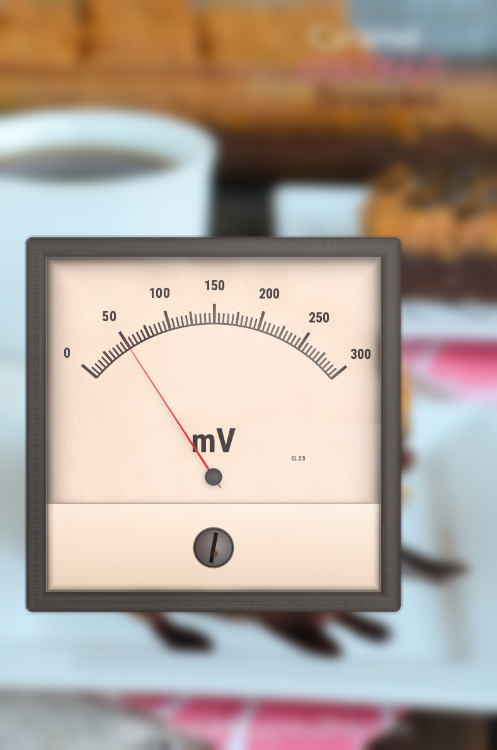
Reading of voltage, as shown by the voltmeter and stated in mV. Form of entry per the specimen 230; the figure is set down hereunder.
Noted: 50
